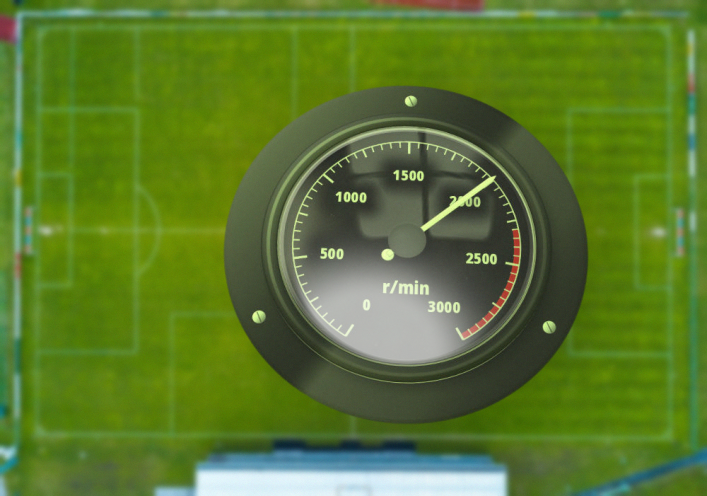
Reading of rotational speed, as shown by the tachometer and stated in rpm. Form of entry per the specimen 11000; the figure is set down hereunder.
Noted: 2000
